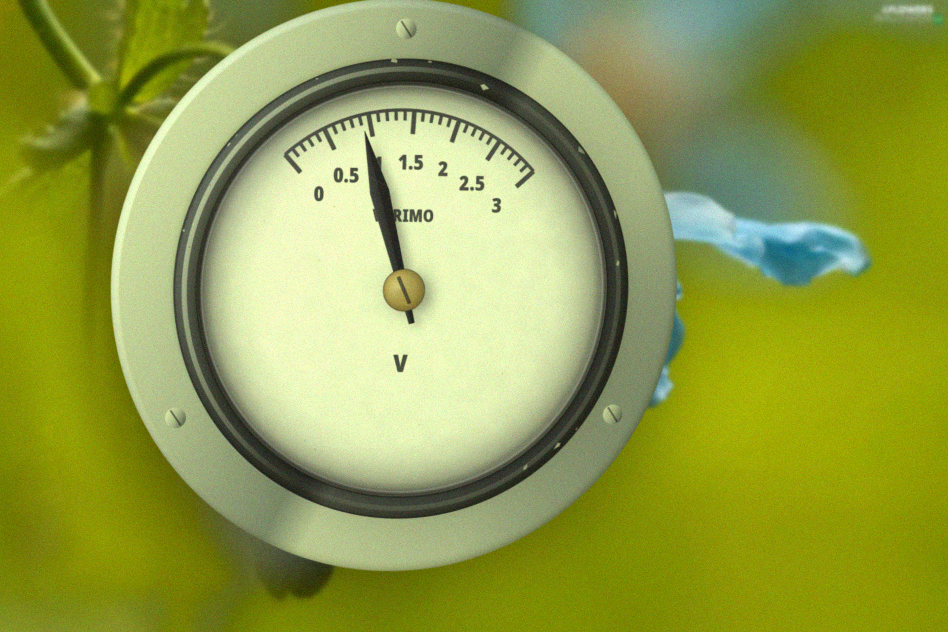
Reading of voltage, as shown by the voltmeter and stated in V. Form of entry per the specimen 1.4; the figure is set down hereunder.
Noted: 0.9
